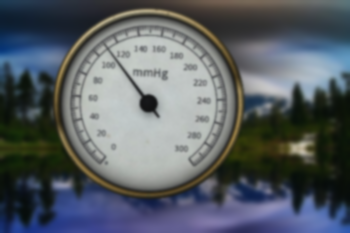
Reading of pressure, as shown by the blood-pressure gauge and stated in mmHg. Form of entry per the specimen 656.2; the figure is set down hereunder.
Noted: 110
